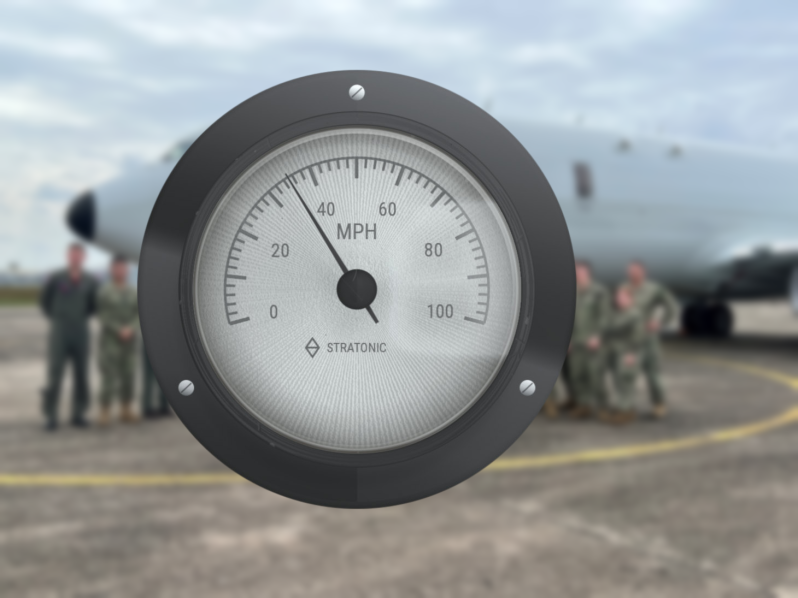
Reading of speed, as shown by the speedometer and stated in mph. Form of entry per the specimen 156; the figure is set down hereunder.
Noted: 35
